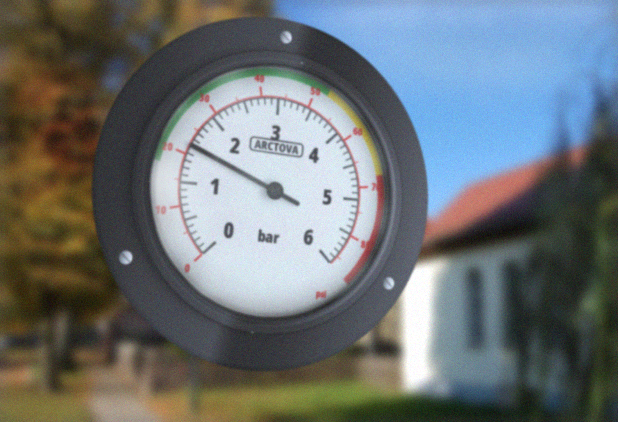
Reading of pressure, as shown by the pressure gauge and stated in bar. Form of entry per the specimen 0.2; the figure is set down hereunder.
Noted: 1.5
